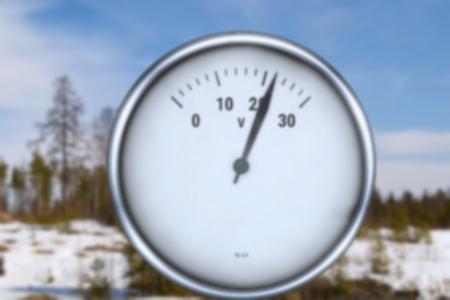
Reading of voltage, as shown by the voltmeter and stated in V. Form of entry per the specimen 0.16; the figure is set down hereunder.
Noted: 22
